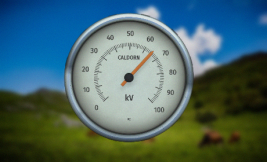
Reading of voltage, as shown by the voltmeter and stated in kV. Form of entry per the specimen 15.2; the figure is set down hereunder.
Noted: 65
